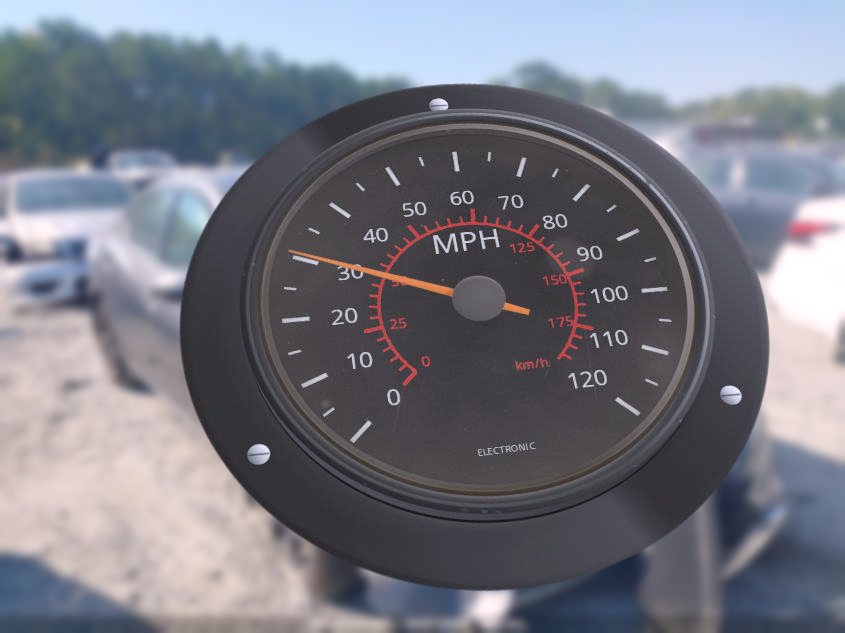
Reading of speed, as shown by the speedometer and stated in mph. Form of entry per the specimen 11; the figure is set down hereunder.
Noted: 30
